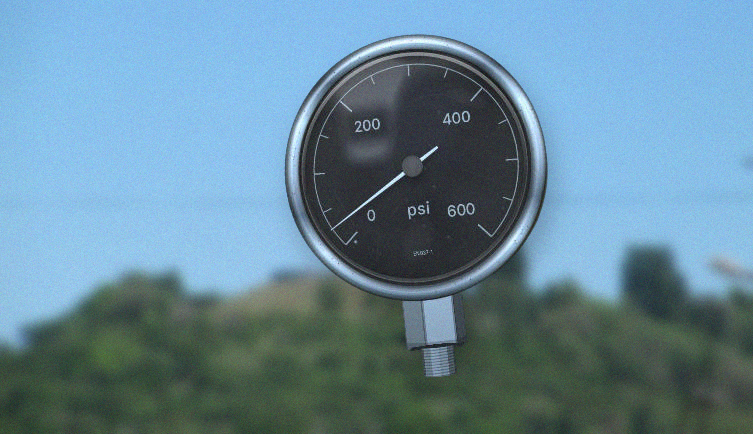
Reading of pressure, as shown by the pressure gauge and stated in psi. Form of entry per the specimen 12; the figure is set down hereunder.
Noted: 25
